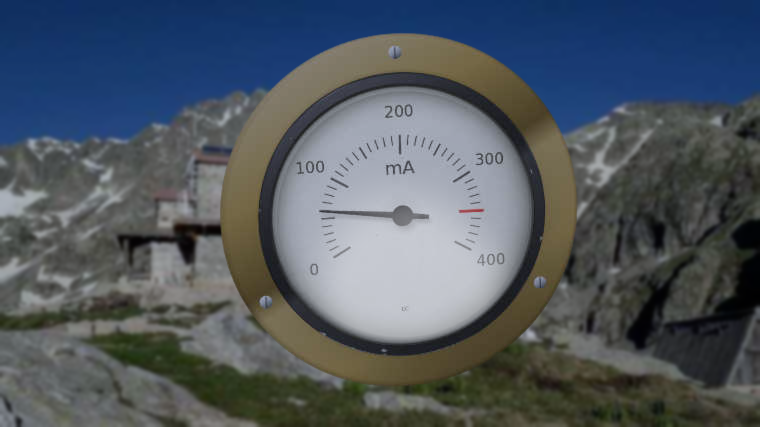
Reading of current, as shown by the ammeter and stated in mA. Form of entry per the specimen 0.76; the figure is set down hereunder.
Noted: 60
